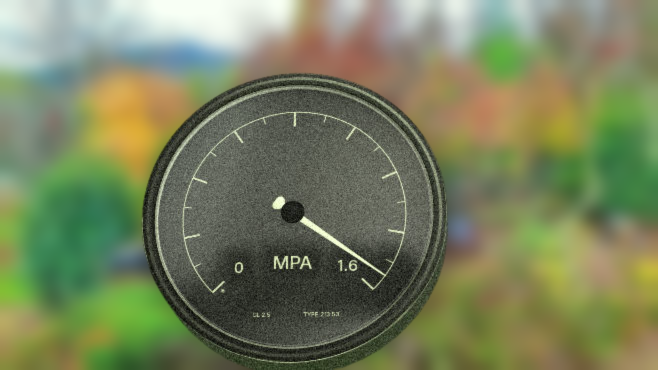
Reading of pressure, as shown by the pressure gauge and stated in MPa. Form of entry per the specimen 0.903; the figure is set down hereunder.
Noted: 1.55
